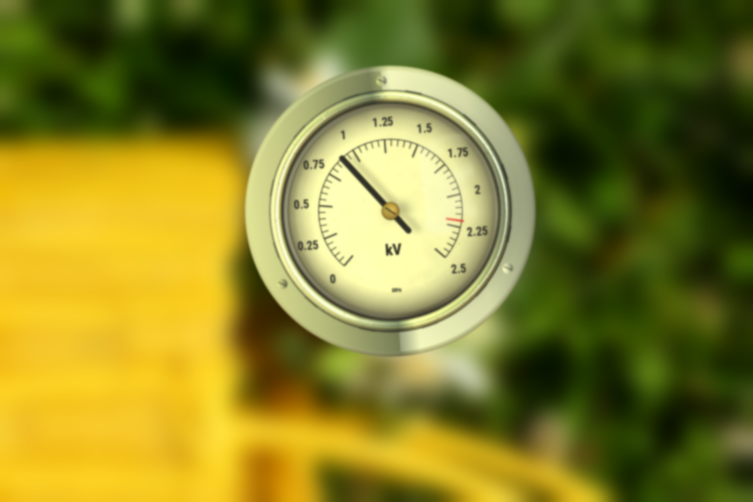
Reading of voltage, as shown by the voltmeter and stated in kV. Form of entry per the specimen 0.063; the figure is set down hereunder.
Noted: 0.9
